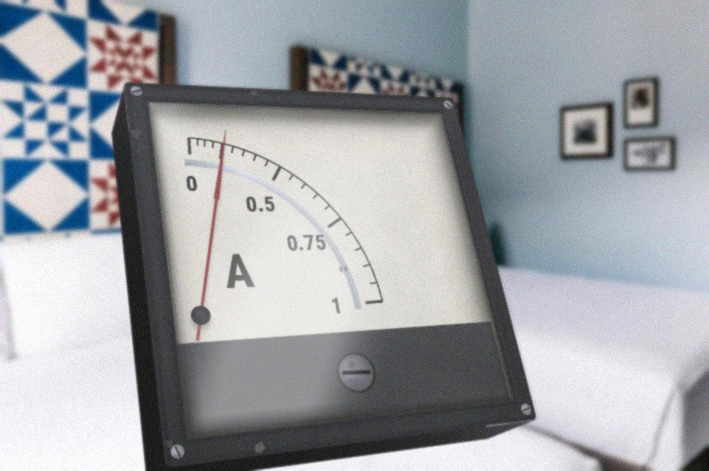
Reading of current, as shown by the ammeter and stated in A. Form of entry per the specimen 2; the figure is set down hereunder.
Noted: 0.25
